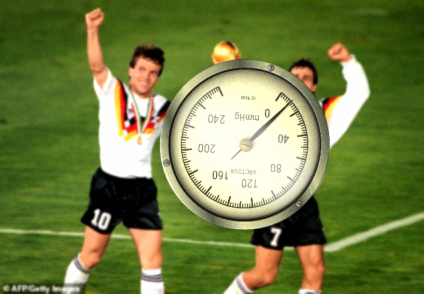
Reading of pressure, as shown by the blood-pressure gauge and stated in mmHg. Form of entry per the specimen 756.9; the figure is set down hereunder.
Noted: 10
